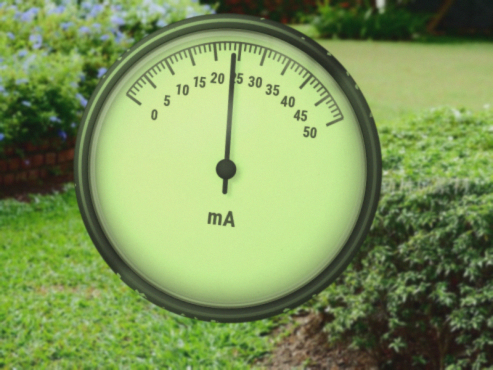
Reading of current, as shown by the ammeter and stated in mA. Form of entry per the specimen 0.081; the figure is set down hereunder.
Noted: 24
